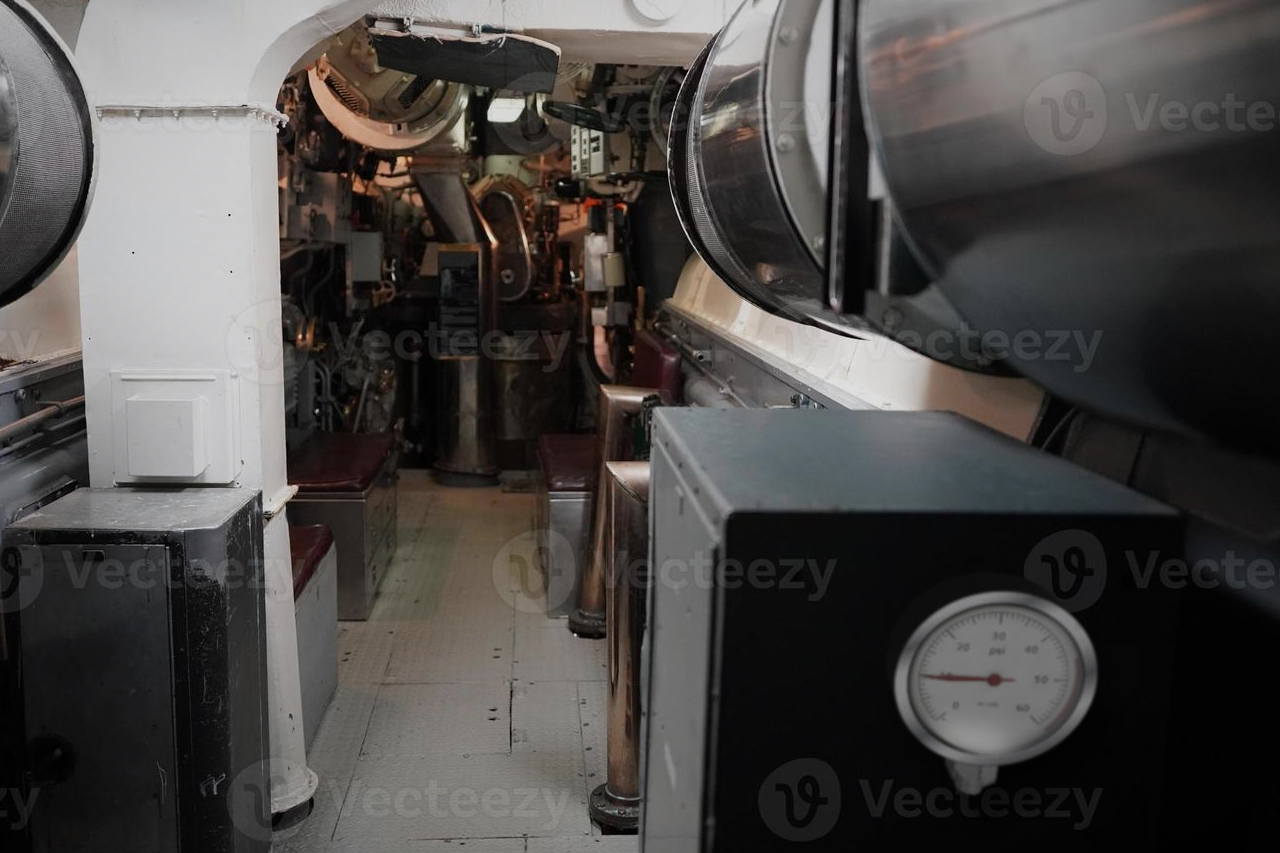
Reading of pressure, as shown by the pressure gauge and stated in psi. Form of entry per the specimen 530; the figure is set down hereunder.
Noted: 10
